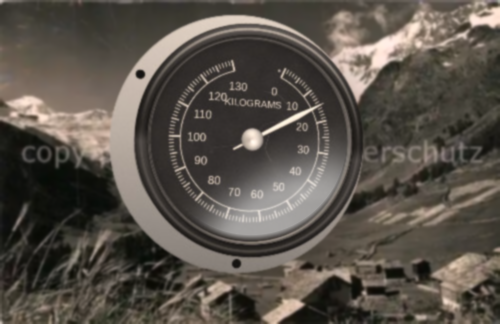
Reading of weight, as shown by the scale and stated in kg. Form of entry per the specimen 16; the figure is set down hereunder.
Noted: 15
